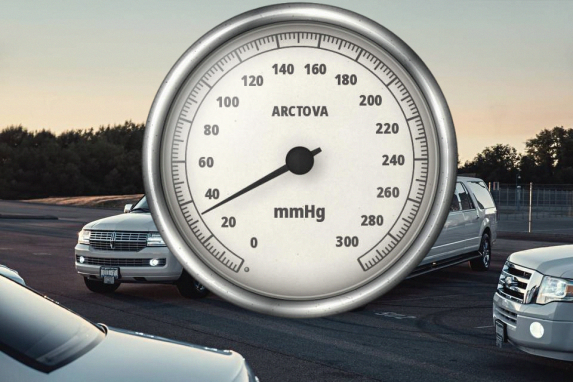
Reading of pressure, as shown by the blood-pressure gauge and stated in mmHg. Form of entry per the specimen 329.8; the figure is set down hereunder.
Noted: 32
